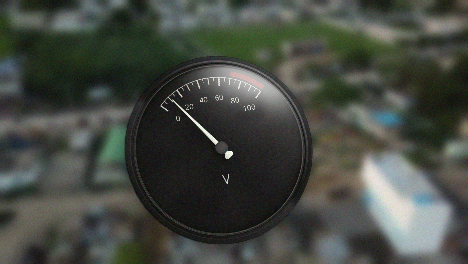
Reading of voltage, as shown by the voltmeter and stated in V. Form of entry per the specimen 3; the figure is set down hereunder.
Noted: 10
